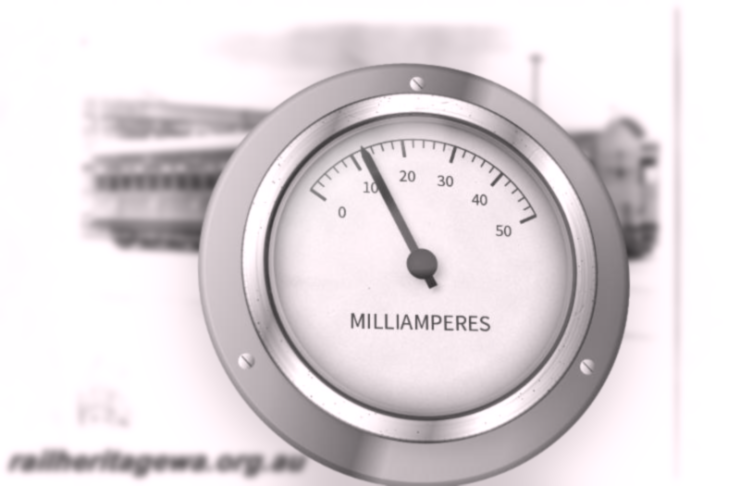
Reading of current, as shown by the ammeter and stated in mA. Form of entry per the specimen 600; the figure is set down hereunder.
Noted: 12
